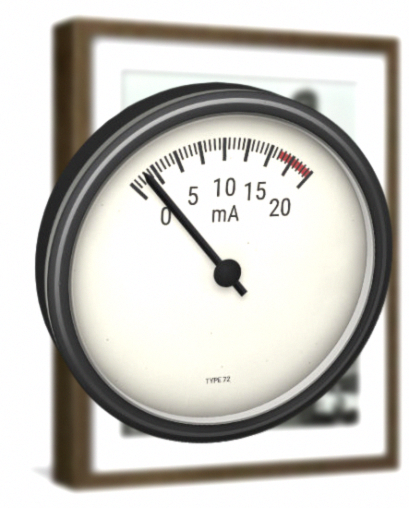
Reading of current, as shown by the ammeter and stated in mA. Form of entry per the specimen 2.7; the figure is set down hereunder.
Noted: 1.5
